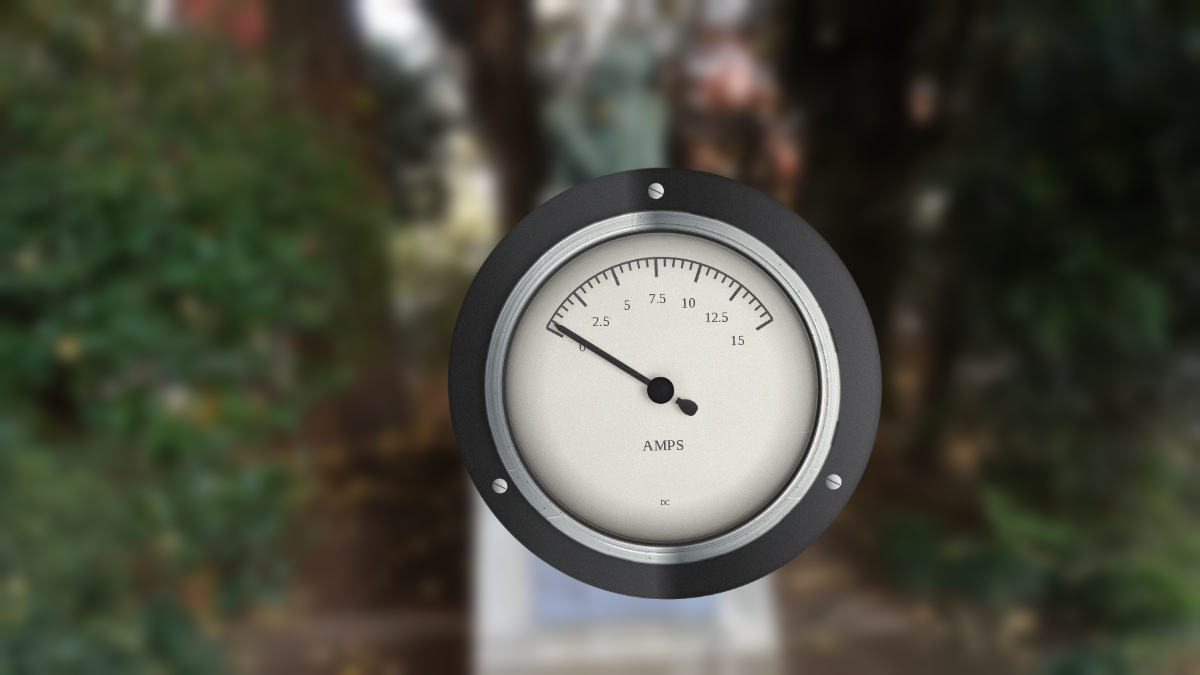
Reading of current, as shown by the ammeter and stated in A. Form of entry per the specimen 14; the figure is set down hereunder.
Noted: 0.5
